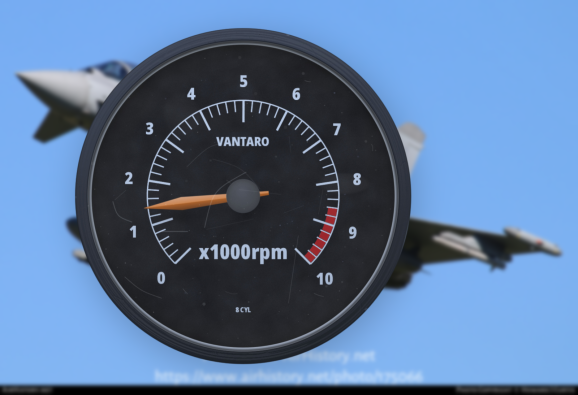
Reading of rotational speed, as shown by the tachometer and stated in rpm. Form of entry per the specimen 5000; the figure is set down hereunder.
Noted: 1400
